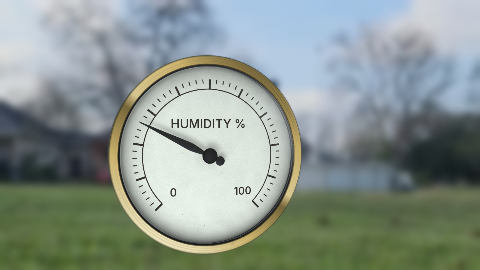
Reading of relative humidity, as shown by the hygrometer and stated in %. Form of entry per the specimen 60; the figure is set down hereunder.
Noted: 26
